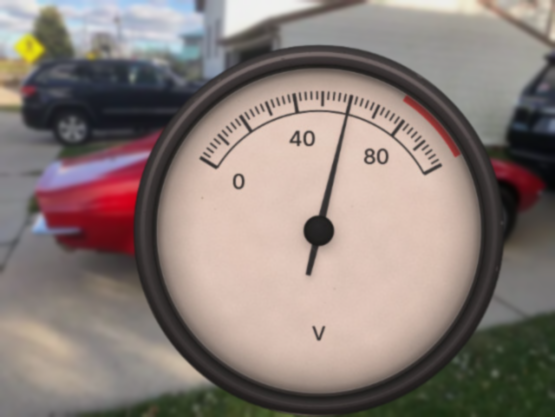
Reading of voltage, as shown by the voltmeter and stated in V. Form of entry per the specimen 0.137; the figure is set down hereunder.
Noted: 60
